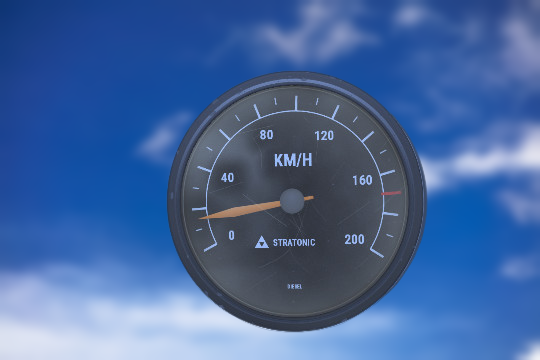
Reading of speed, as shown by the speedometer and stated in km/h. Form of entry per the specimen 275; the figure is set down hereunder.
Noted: 15
